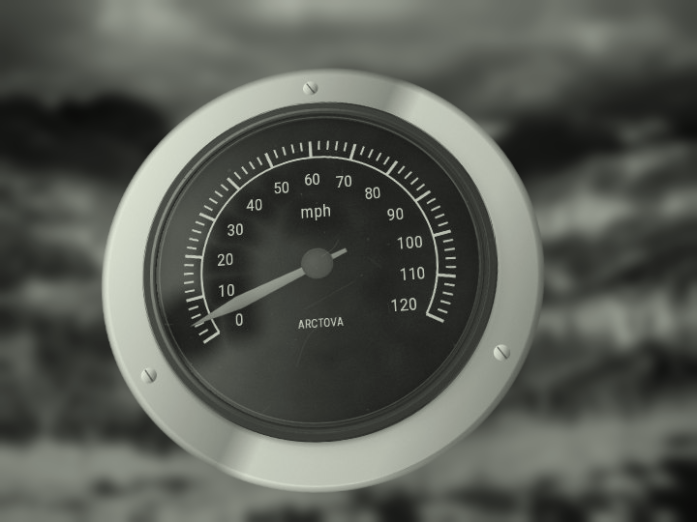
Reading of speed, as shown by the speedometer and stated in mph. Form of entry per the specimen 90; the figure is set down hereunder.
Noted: 4
